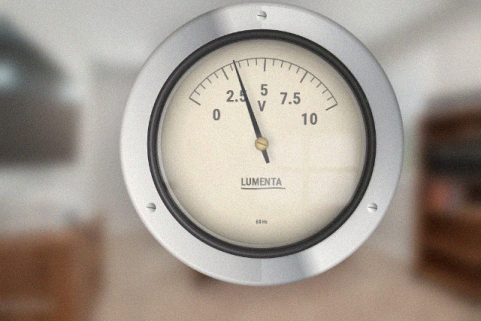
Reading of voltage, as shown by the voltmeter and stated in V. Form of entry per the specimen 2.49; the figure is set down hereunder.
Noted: 3.25
